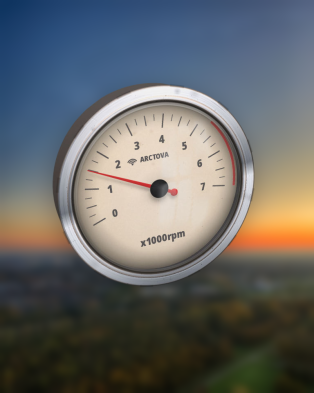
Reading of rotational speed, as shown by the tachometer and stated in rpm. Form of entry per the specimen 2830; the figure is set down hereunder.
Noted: 1500
